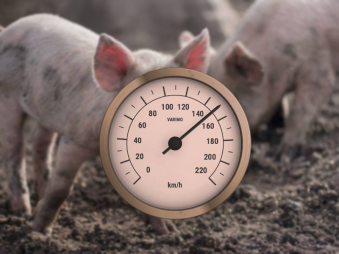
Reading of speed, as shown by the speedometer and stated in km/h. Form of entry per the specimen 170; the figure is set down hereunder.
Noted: 150
